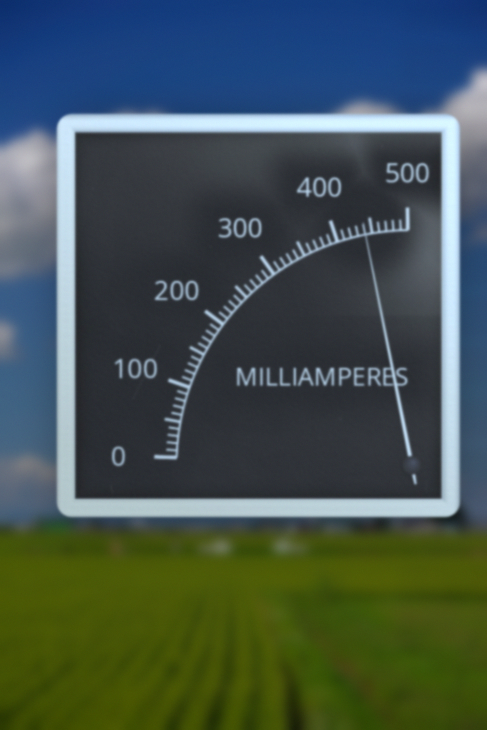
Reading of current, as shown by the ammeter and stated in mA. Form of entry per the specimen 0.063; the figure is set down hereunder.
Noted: 440
